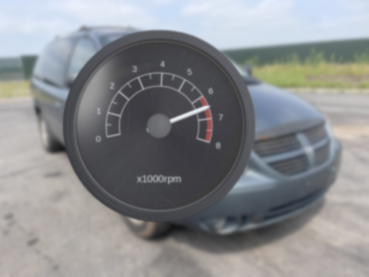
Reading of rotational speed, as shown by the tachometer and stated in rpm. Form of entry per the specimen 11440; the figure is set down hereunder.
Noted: 6500
